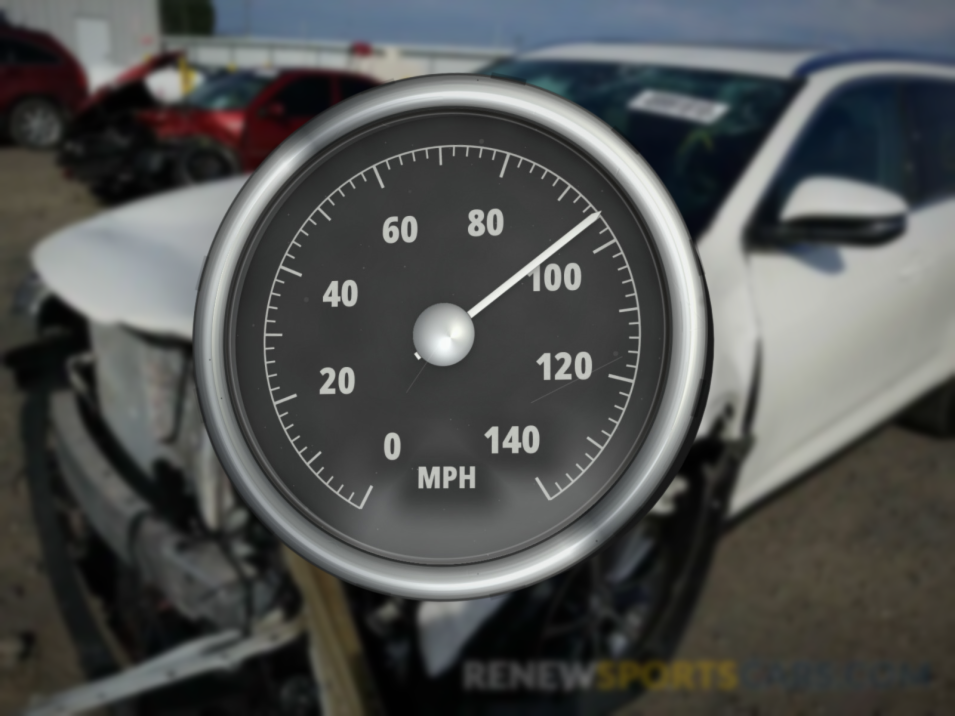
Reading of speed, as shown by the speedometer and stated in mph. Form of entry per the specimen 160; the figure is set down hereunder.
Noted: 96
